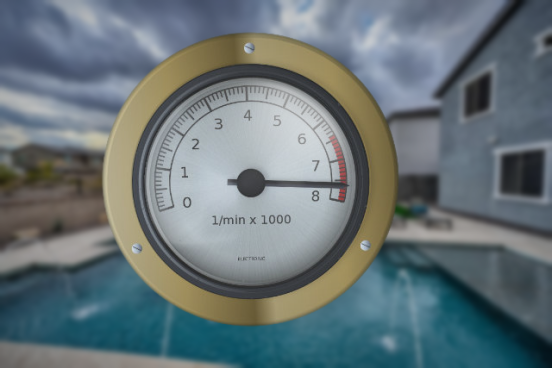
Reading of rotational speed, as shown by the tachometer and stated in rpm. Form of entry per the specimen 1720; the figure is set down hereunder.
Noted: 7600
